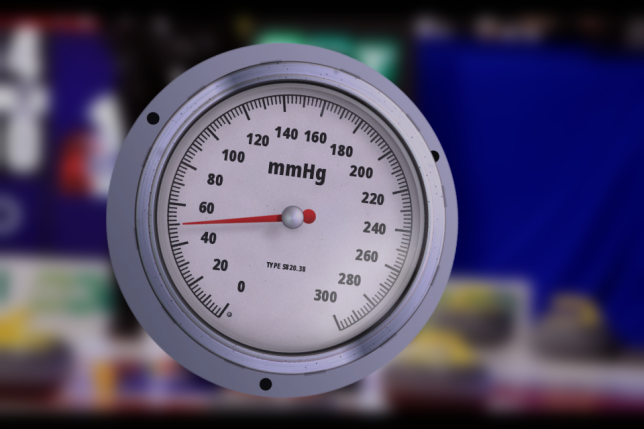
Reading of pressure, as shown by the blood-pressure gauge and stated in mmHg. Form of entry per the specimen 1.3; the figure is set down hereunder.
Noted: 50
